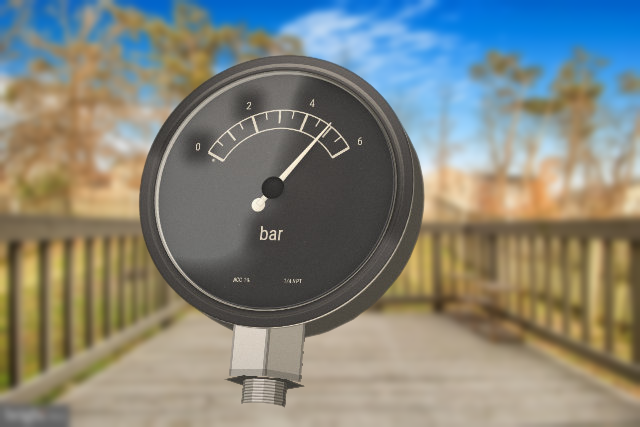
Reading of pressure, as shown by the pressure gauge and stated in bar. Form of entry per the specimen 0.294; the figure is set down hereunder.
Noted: 5
